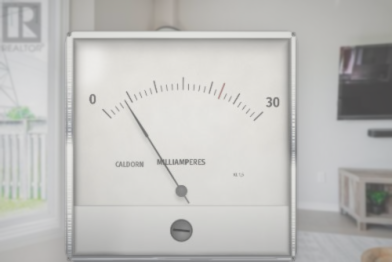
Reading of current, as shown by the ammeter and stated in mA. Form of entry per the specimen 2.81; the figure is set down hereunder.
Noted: 4
